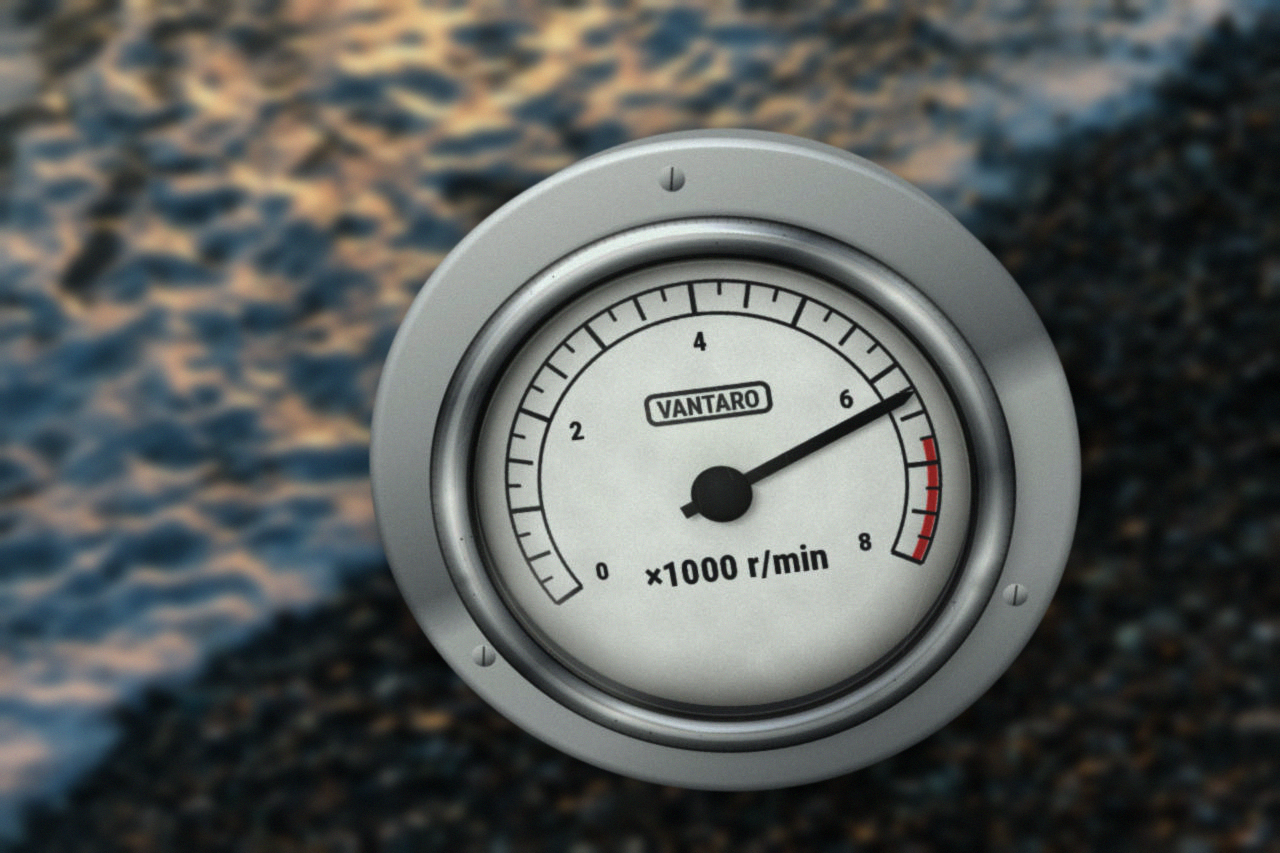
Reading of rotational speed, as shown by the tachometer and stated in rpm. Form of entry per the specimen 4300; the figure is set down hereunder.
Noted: 6250
